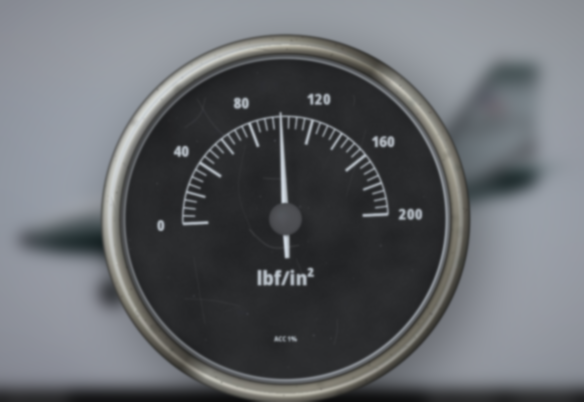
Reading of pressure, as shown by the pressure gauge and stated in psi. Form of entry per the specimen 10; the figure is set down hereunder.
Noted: 100
